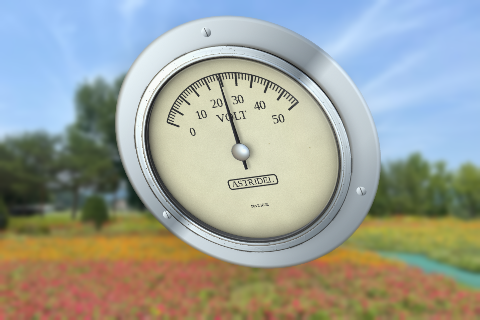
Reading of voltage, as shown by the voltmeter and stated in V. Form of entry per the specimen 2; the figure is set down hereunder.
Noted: 25
